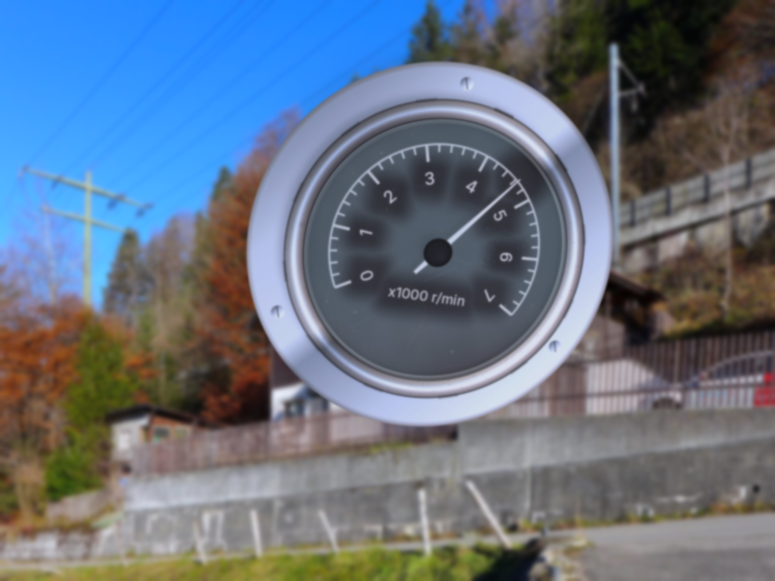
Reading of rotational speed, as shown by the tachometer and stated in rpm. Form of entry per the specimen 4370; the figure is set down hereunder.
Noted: 4600
